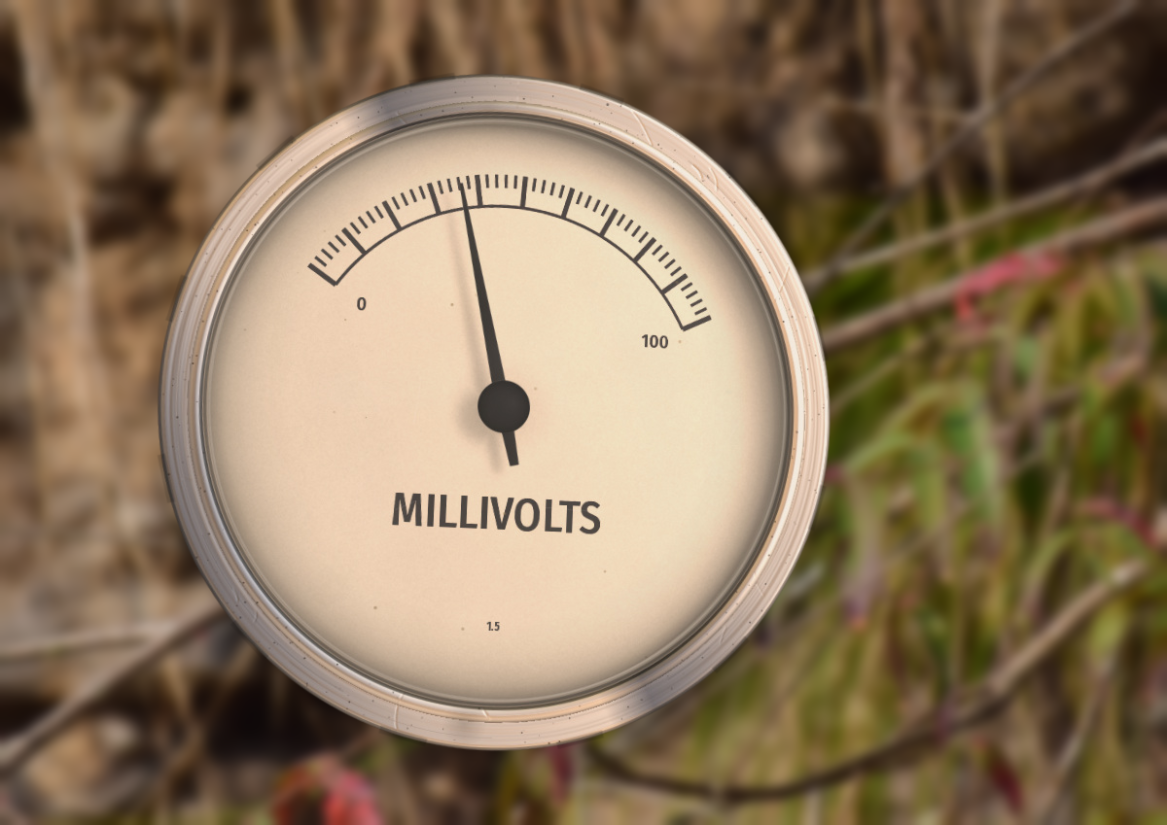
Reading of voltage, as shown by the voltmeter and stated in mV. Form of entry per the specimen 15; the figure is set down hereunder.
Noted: 36
